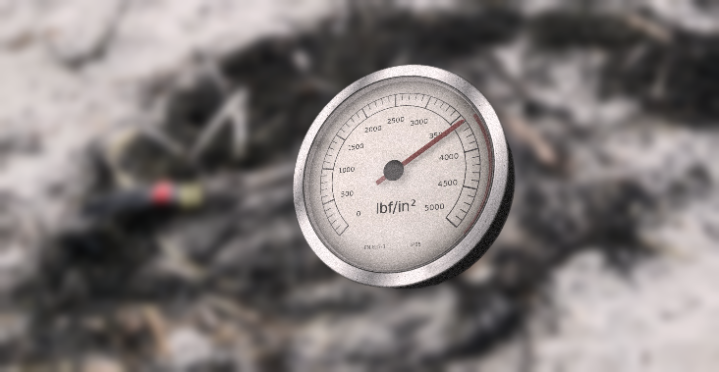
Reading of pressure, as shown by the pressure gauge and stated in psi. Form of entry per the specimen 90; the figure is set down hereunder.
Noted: 3600
